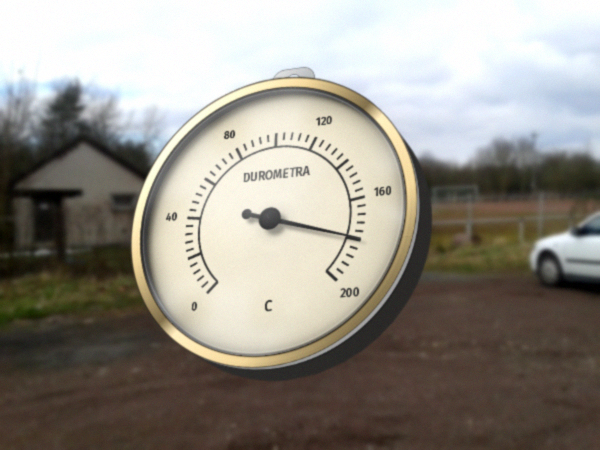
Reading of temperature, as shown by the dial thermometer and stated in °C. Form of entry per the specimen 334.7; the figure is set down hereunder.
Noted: 180
